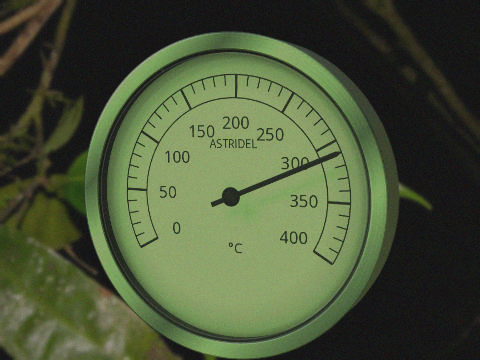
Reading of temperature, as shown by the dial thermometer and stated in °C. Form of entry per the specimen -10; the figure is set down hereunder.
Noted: 310
